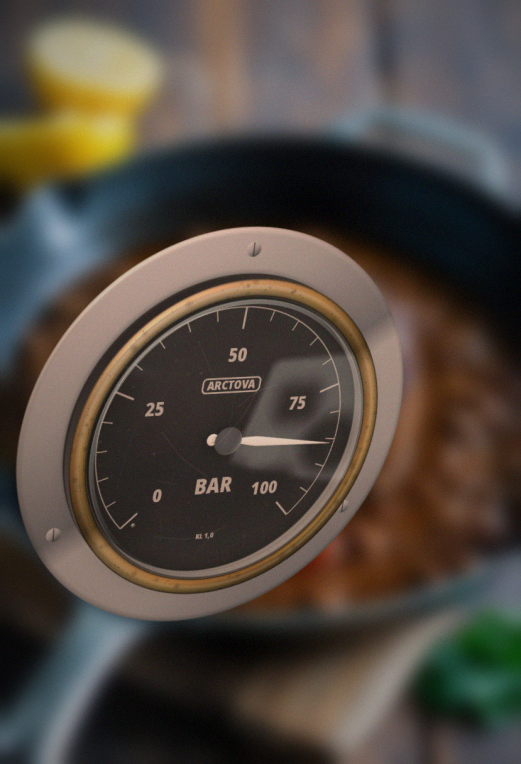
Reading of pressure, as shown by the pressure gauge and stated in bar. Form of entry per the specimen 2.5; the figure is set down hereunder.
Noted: 85
